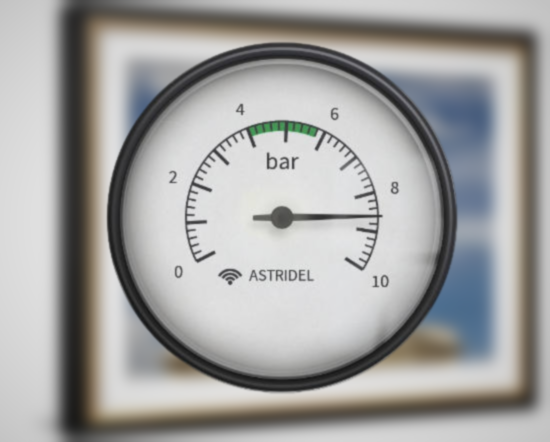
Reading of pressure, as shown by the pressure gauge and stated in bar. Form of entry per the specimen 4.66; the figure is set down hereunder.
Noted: 8.6
